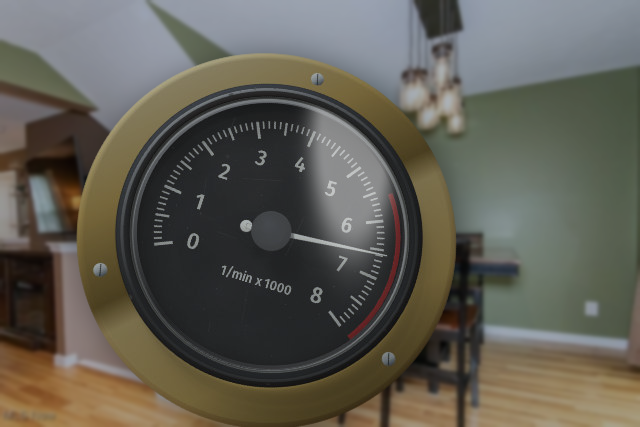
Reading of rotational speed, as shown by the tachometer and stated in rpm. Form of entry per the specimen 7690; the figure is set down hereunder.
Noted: 6600
